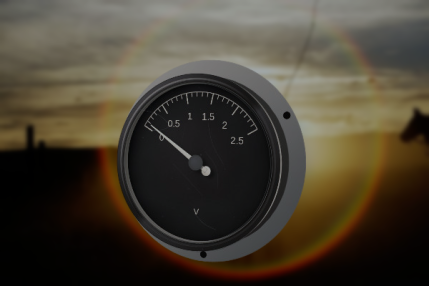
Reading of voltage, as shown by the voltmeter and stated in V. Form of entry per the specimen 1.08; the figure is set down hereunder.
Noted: 0.1
